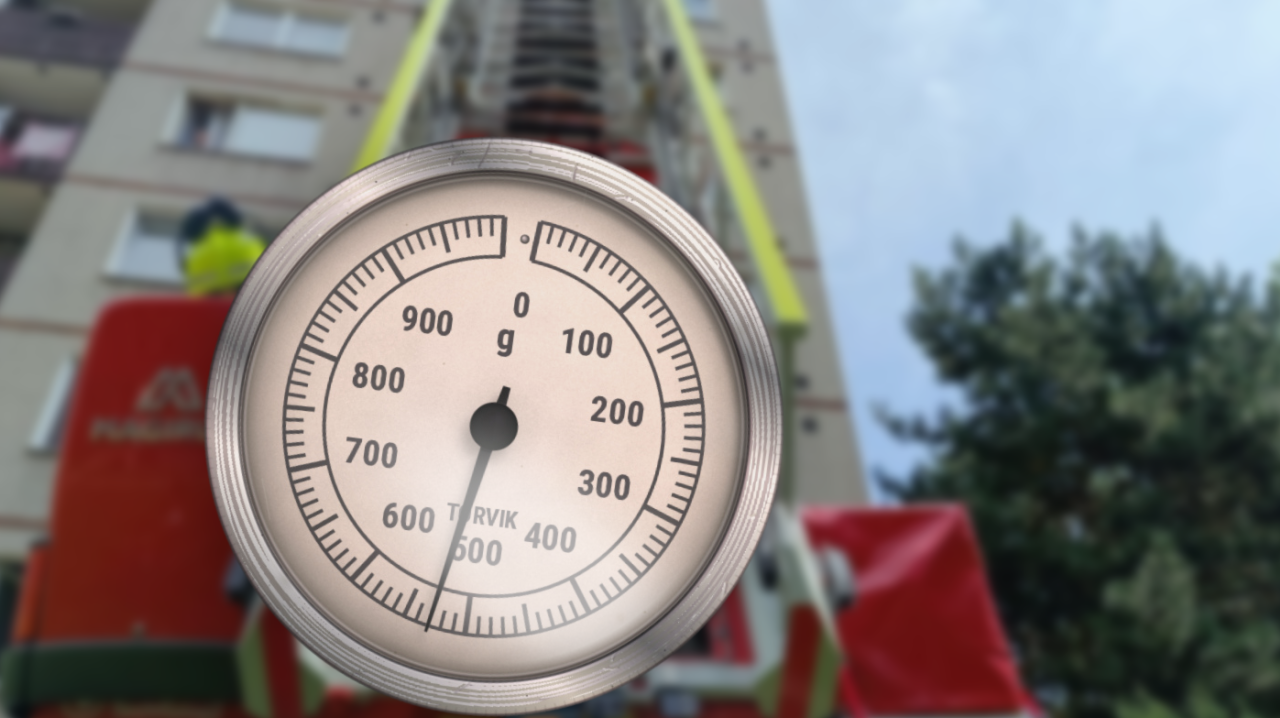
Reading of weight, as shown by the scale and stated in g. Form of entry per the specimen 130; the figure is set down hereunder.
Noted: 530
